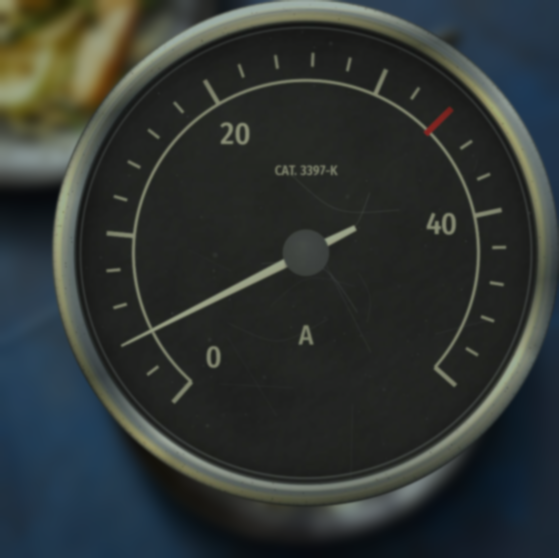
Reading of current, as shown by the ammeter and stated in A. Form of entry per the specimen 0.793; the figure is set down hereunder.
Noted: 4
